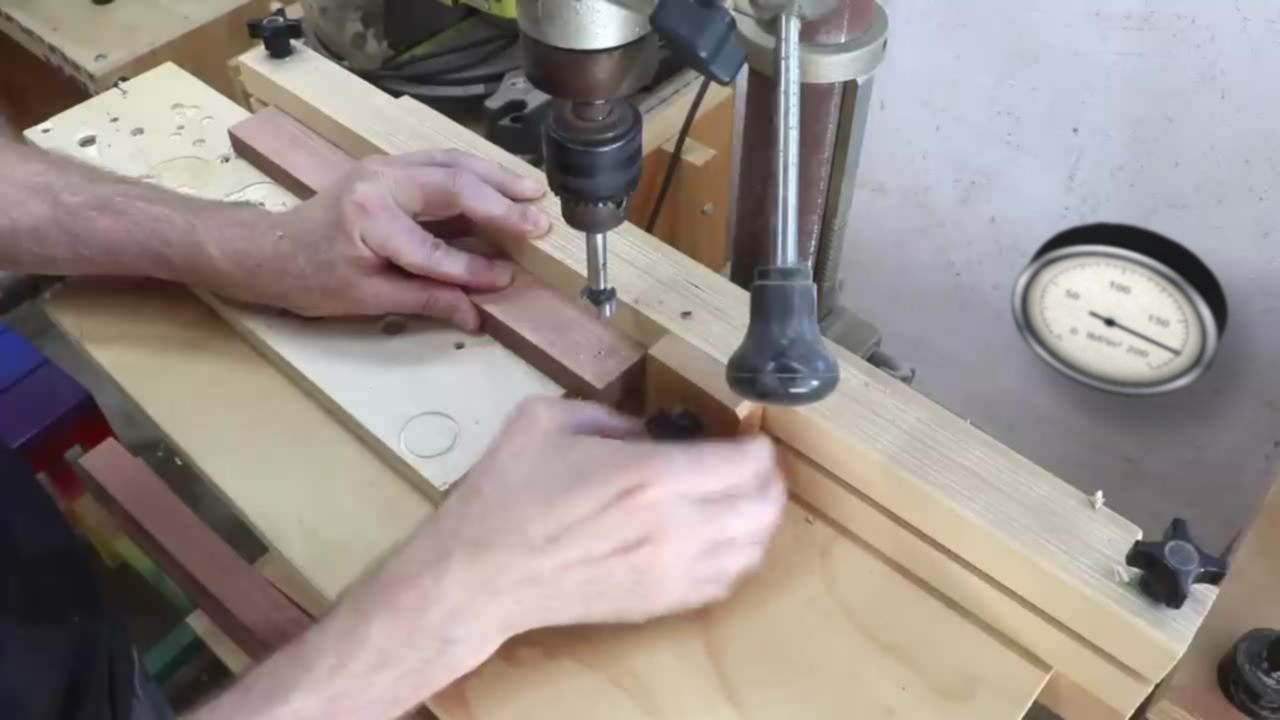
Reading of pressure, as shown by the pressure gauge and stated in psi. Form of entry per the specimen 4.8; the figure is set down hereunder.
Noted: 175
